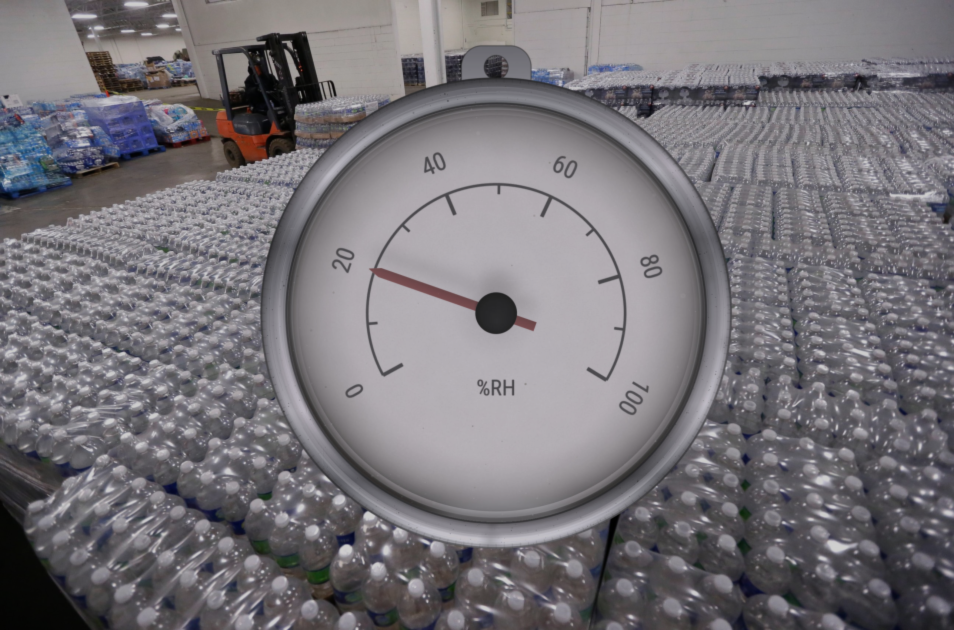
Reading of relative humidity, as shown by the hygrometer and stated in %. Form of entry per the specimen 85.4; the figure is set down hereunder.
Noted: 20
